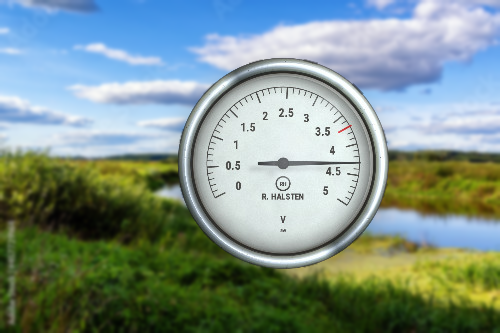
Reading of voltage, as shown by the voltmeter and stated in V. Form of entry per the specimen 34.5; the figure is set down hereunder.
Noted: 4.3
